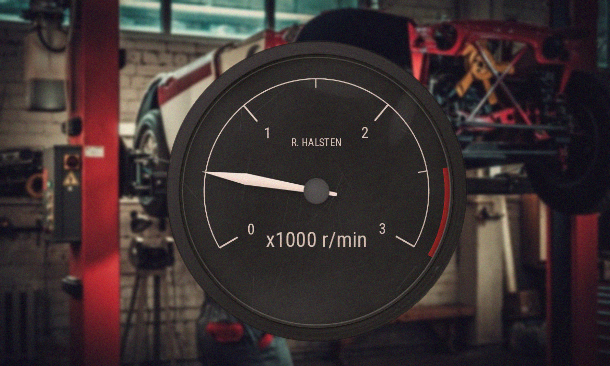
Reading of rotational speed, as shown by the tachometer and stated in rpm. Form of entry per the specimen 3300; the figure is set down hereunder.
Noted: 500
